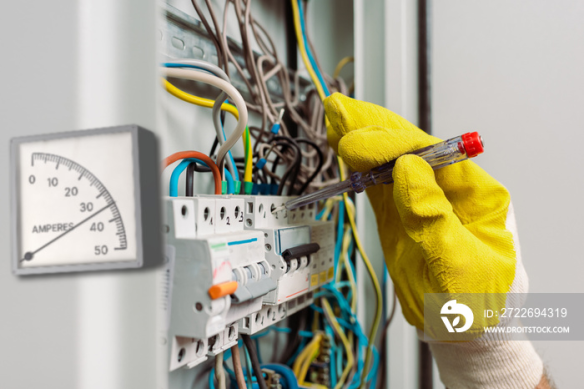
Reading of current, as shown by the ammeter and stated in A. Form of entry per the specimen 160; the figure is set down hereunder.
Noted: 35
